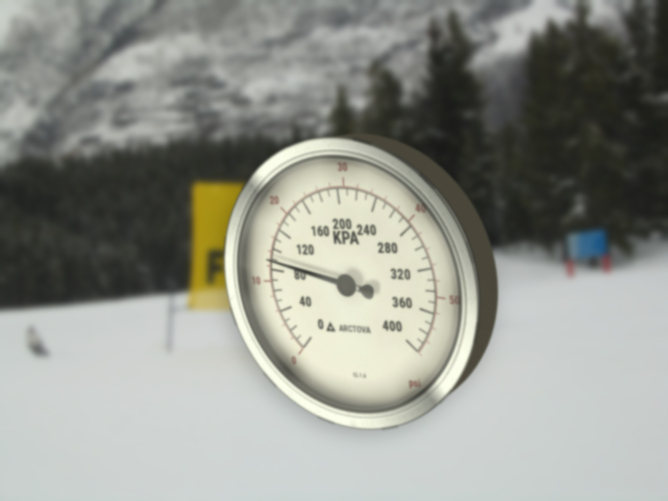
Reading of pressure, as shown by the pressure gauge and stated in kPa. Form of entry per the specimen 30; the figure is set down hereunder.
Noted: 90
